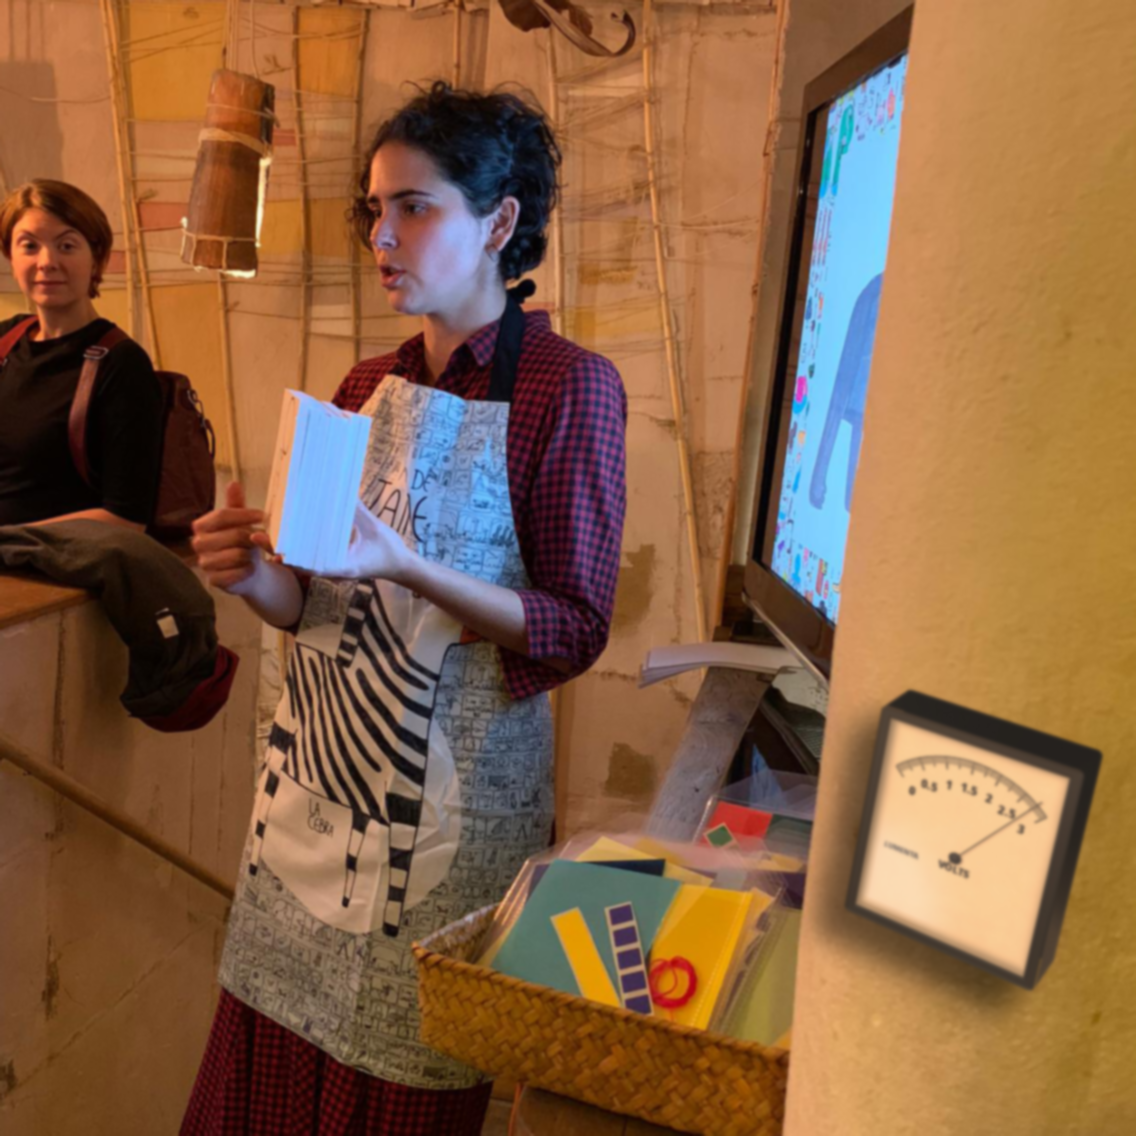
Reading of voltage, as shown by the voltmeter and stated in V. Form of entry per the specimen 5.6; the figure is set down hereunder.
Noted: 2.75
